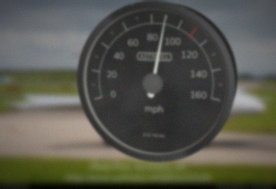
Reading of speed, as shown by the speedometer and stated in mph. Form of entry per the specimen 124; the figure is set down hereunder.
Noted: 90
